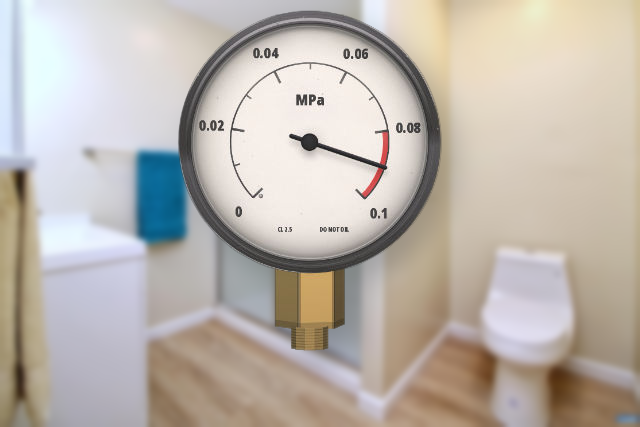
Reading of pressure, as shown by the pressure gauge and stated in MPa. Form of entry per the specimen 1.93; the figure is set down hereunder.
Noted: 0.09
